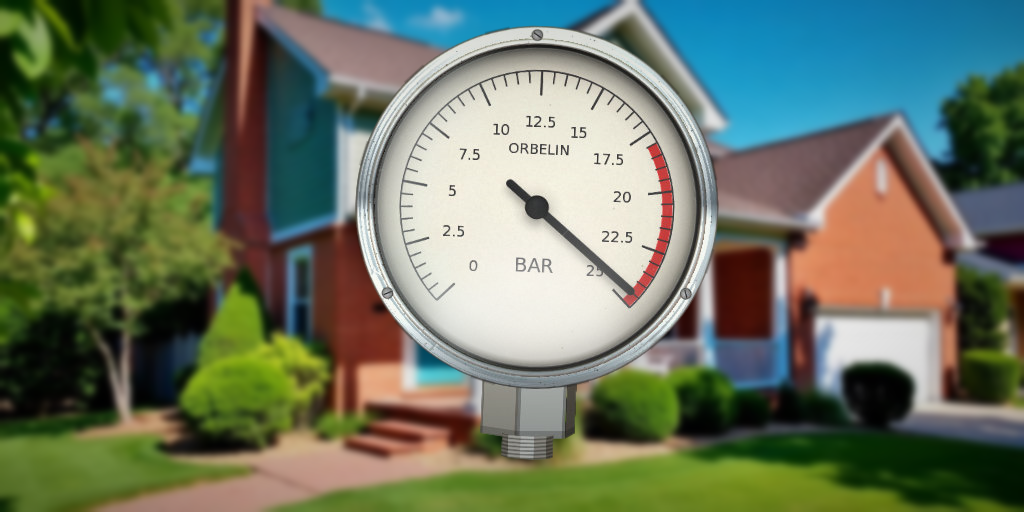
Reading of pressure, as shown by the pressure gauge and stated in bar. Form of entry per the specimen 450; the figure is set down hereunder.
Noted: 24.5
